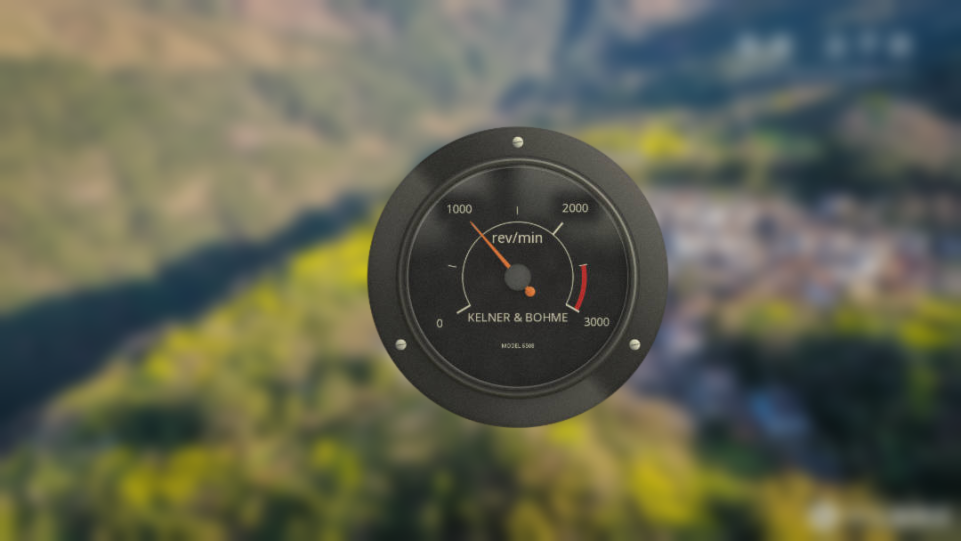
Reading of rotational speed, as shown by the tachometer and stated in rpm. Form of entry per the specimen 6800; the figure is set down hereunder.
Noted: 1000
